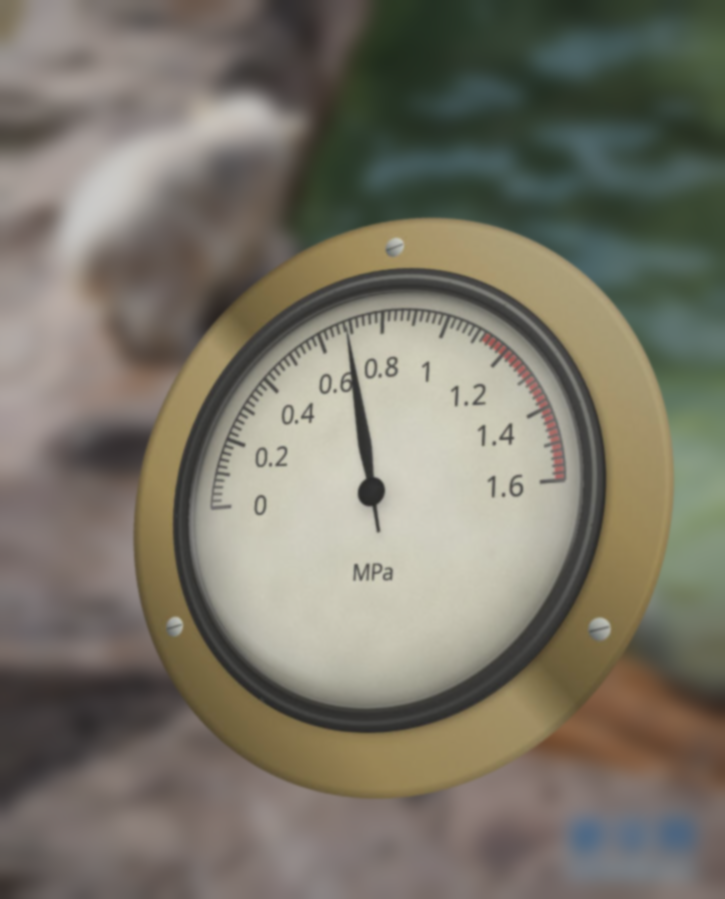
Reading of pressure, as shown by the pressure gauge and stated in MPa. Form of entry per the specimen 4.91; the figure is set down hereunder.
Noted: 0.7
